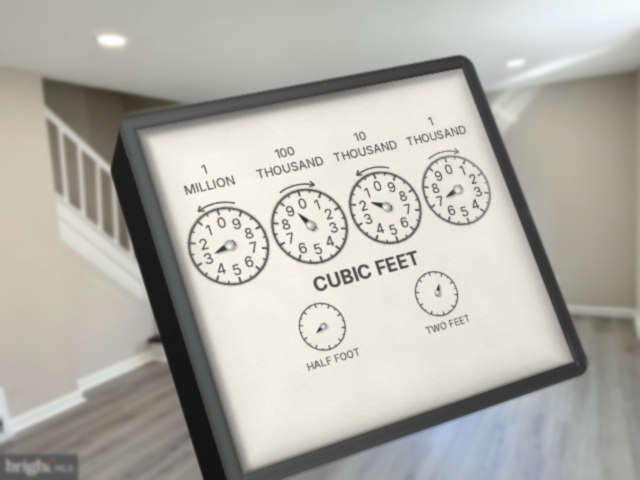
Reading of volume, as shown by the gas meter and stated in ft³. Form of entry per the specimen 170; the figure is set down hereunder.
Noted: 291700
